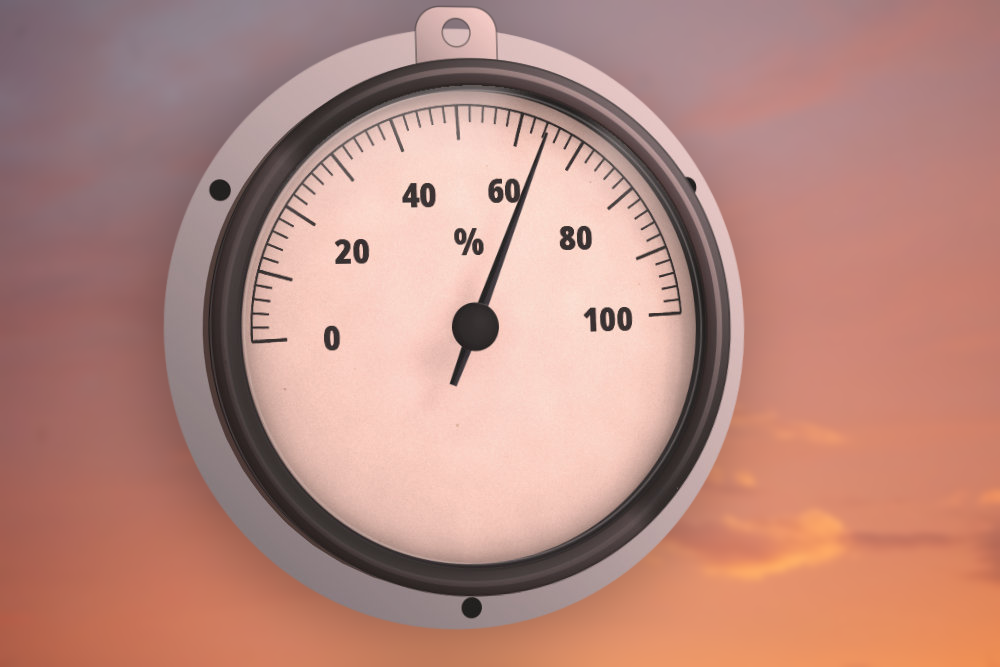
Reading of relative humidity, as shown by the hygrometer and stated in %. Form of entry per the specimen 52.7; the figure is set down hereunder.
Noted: 64
